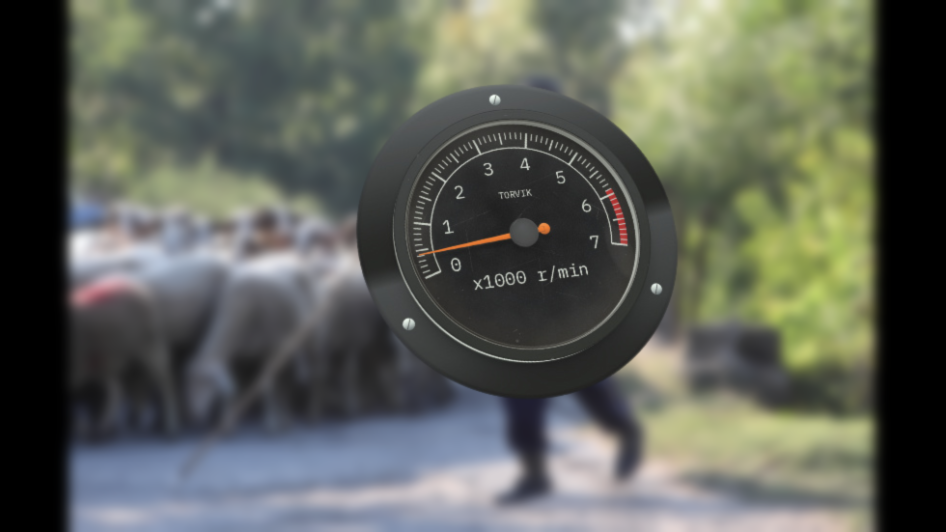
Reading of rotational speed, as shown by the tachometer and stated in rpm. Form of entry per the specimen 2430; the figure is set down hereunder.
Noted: 400
